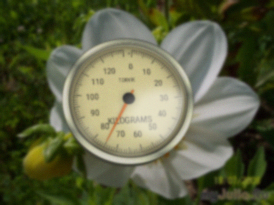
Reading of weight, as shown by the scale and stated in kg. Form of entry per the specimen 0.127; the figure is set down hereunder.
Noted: 75
